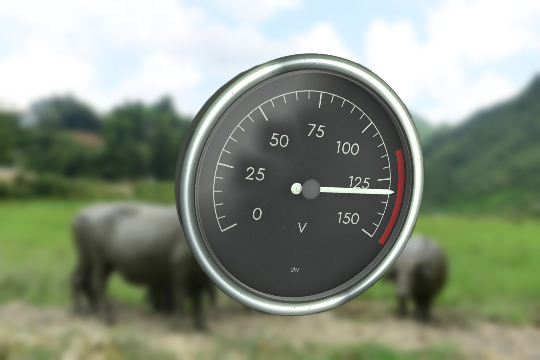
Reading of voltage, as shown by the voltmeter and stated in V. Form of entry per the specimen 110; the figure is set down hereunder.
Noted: 130
